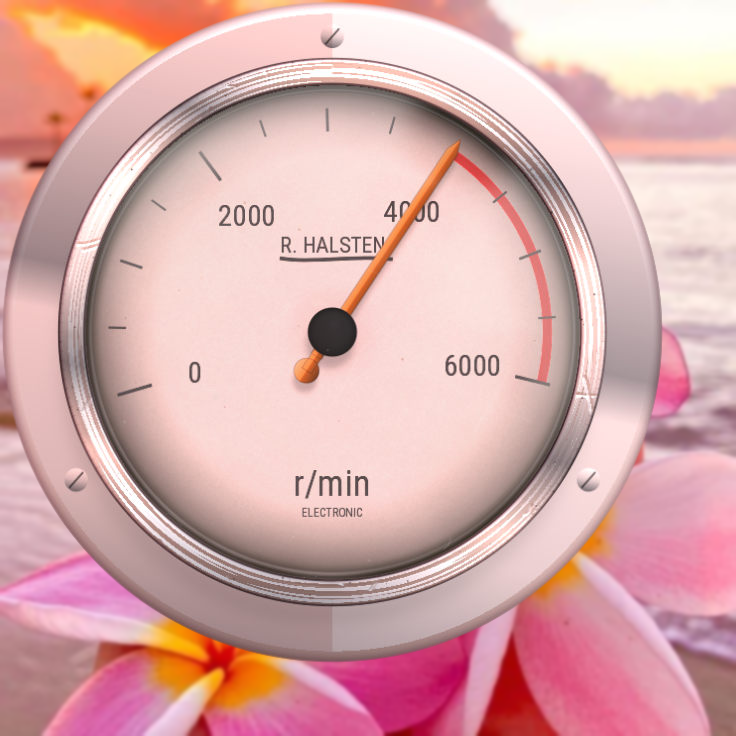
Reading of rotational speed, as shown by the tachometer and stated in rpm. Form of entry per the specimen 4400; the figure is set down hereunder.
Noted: 4000
